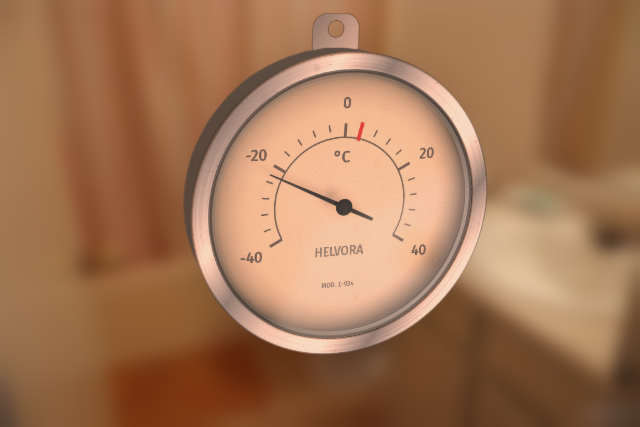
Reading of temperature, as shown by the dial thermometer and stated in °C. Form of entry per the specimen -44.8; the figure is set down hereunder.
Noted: -22
